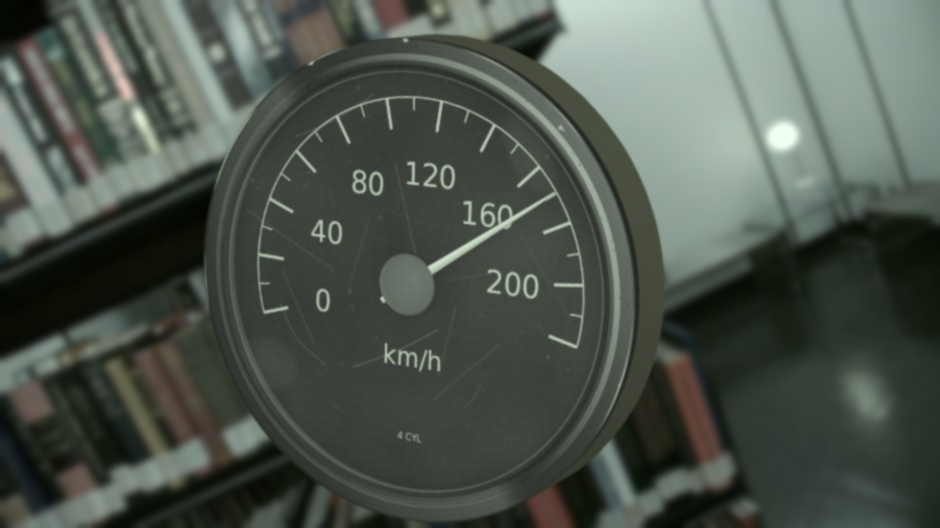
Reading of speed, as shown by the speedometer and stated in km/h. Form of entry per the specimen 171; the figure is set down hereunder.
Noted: 170
